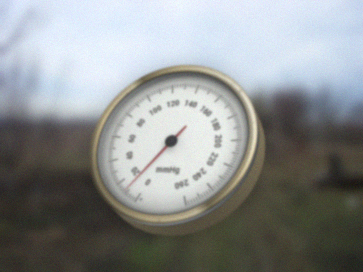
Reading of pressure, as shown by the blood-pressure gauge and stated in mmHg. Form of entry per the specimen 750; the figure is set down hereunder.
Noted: 10
